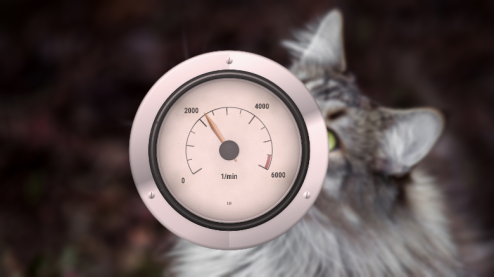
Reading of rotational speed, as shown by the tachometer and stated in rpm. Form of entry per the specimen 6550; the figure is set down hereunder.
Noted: 2250
